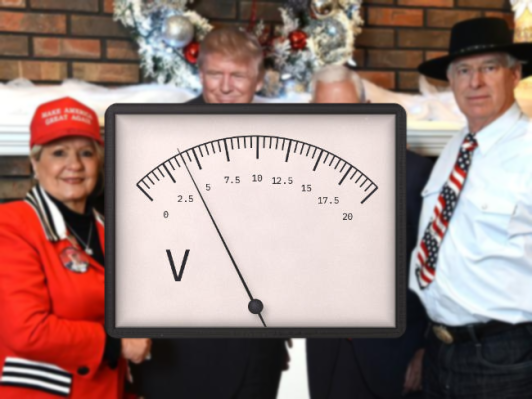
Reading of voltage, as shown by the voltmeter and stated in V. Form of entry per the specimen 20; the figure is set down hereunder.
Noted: 4
